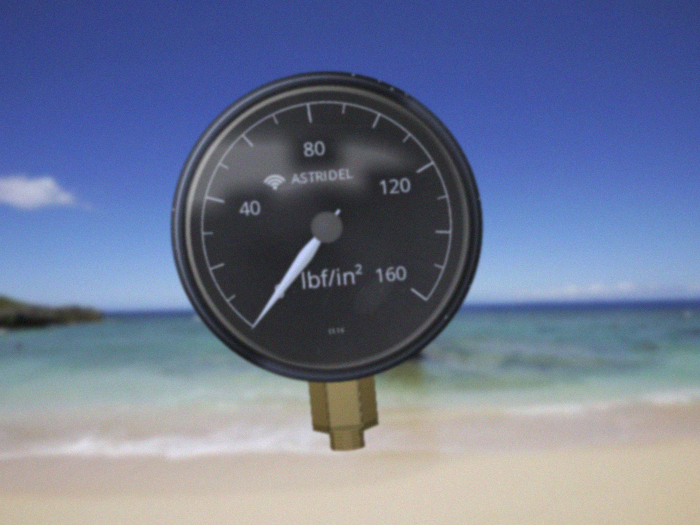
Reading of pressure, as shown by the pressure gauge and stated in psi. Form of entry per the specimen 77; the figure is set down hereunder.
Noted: 0
